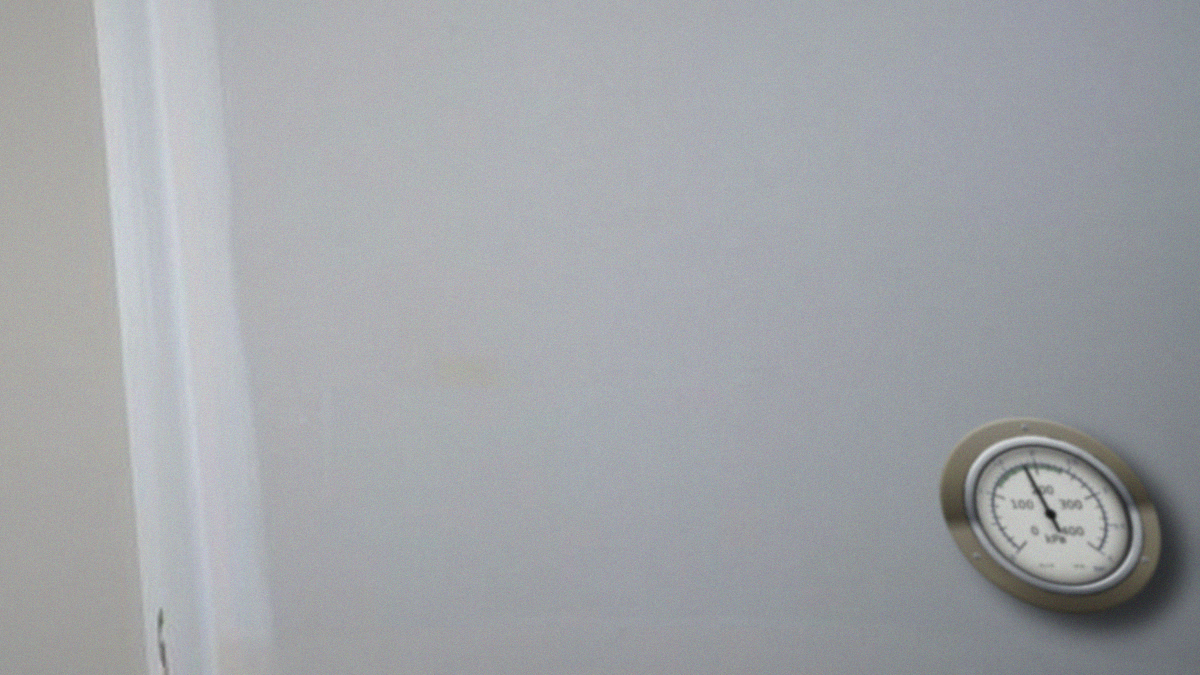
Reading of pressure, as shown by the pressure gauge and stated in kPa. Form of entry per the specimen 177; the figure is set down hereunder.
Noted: 180
